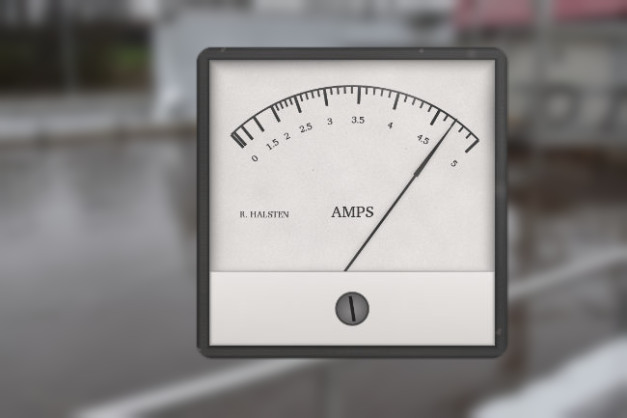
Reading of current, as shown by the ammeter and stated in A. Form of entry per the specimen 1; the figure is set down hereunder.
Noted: 4.7
